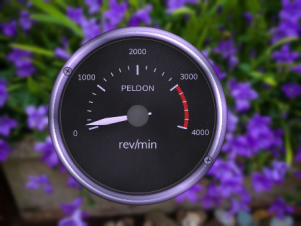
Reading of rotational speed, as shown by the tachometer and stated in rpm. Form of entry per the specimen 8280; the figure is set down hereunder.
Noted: 100
